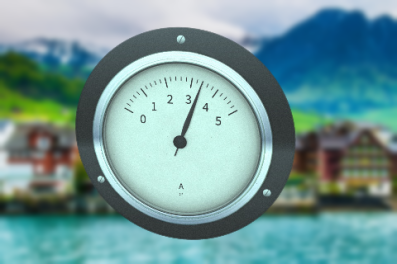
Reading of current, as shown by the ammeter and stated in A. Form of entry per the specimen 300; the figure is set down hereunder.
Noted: 3.4
